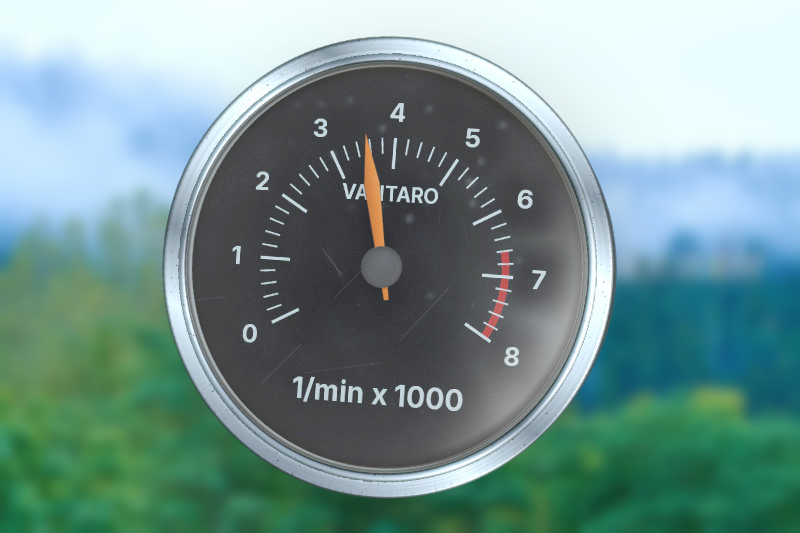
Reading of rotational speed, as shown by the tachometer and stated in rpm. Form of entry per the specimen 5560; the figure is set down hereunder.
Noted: 3600
